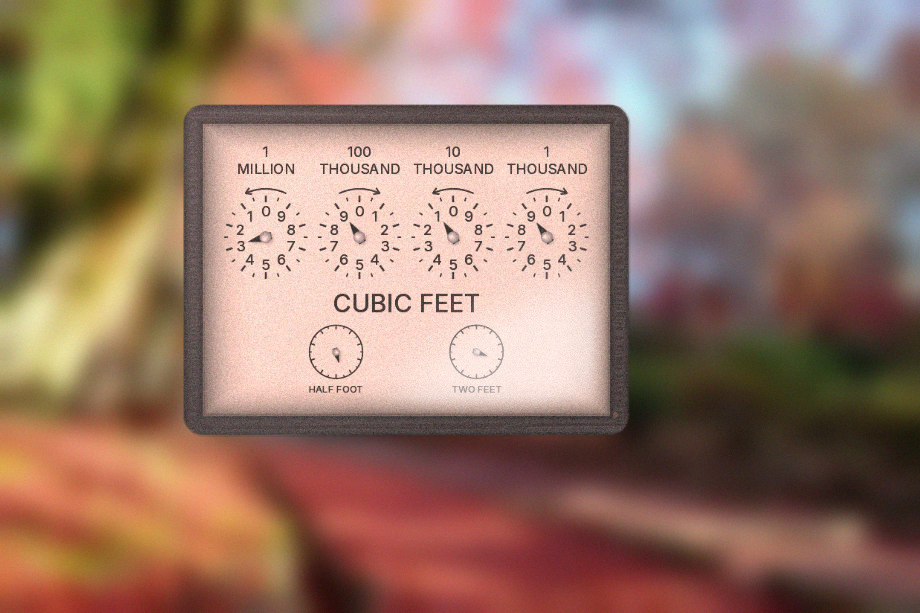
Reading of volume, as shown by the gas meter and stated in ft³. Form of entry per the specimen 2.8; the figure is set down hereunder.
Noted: 290900
